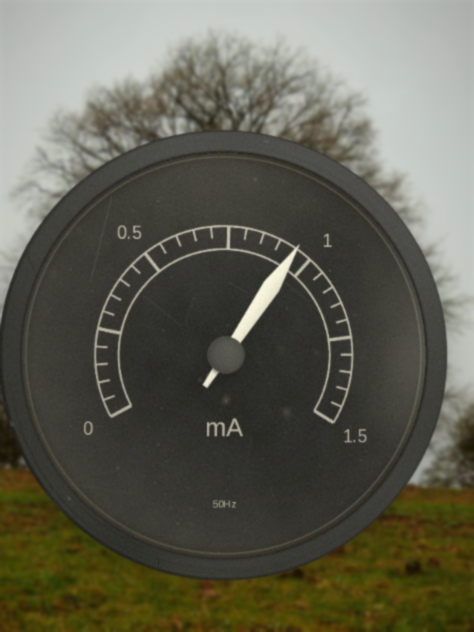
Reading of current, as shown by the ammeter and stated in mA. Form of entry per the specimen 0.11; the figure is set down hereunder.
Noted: 0.95
